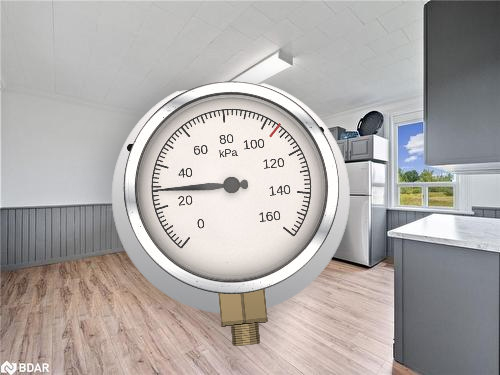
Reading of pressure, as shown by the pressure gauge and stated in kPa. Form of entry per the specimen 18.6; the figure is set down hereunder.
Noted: 28
